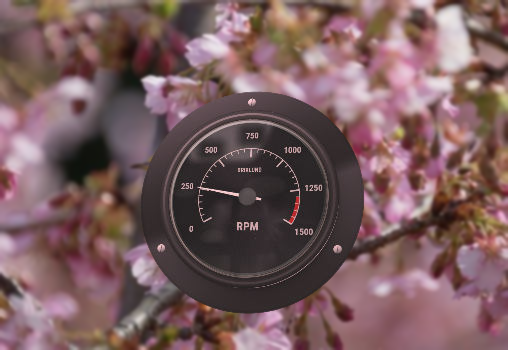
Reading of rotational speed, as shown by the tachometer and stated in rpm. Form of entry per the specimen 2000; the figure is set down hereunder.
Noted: 250
